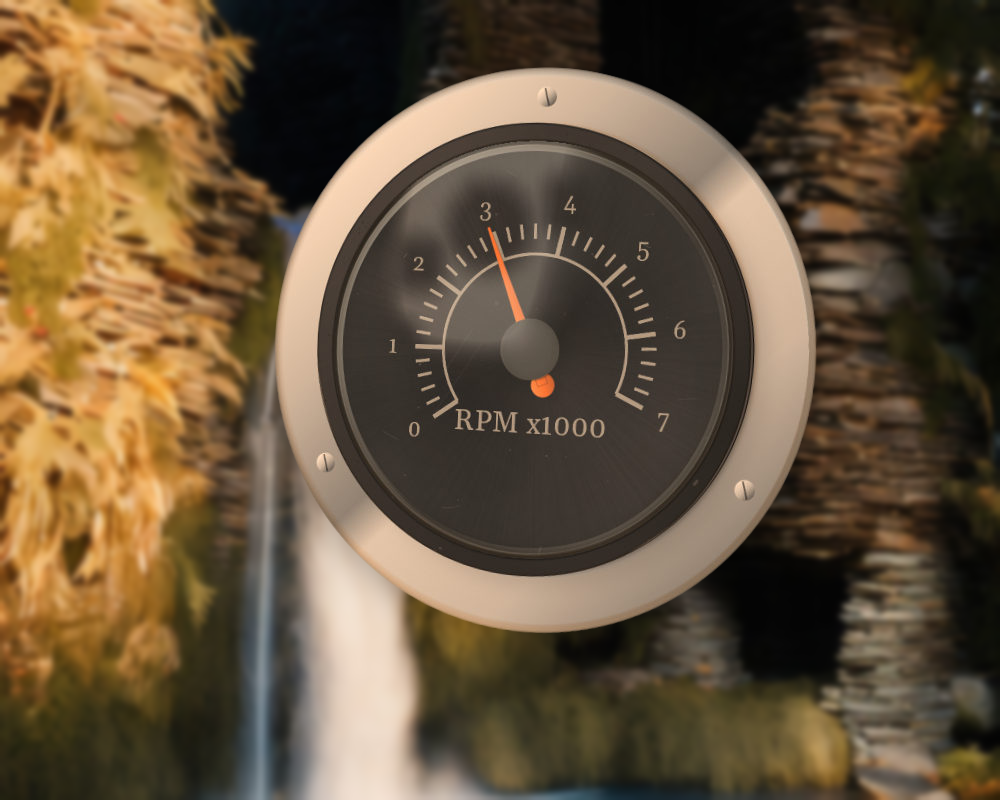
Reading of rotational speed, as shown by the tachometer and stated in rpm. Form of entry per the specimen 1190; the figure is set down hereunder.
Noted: 3000
